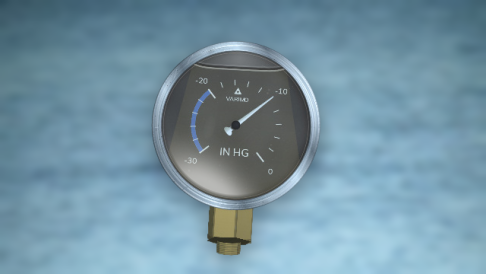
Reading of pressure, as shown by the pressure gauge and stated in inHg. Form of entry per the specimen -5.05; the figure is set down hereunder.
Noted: -10
